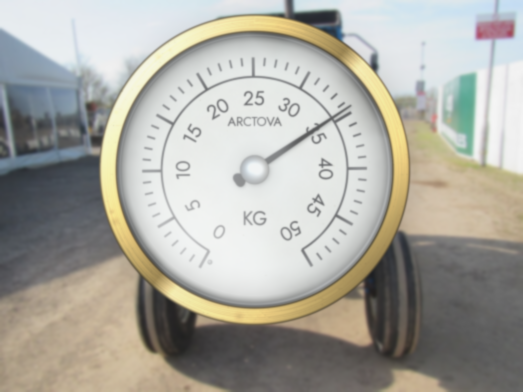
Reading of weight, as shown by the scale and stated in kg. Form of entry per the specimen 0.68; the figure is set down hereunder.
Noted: 34.5
